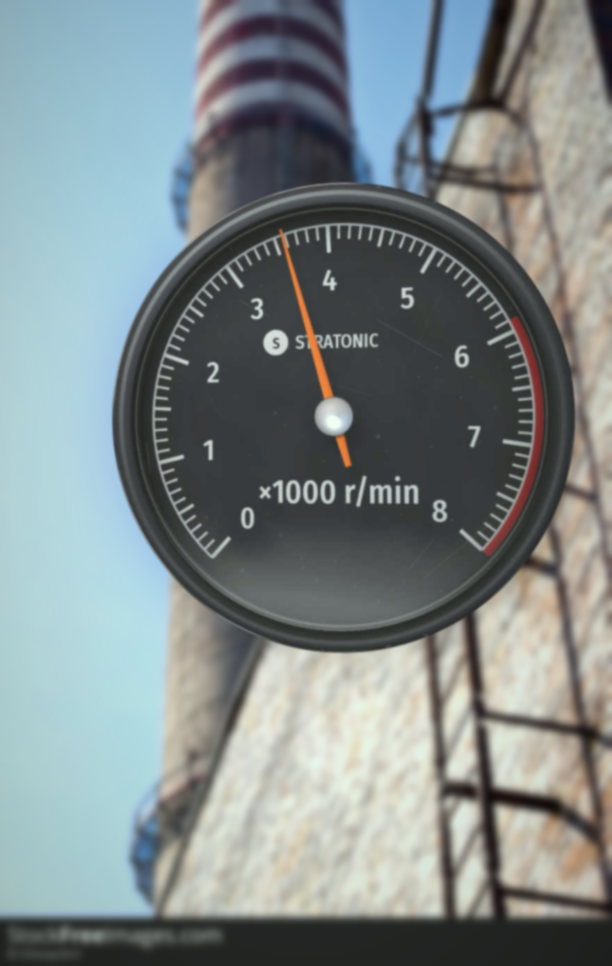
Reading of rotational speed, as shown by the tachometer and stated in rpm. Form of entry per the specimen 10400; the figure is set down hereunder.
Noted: 3600
